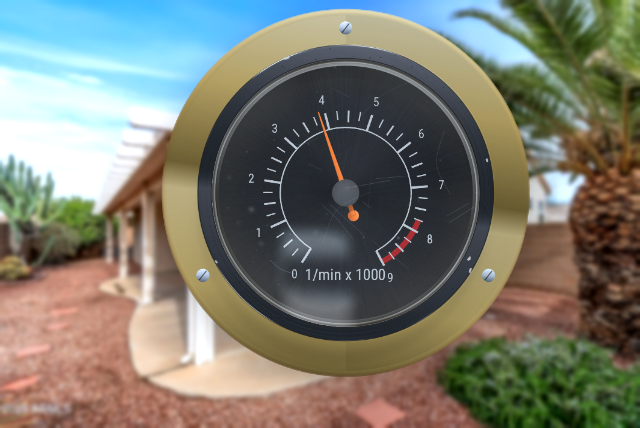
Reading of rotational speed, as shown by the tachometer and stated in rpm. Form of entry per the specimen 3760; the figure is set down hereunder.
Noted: 3875
